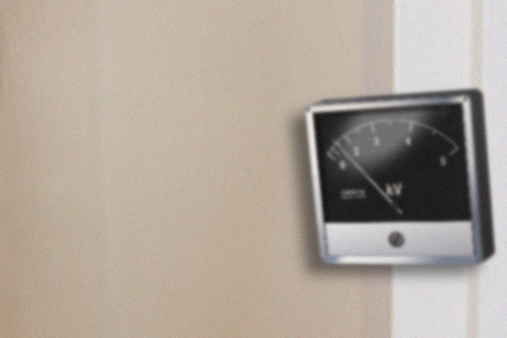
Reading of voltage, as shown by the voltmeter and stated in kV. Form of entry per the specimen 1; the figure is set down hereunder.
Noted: 1.5
